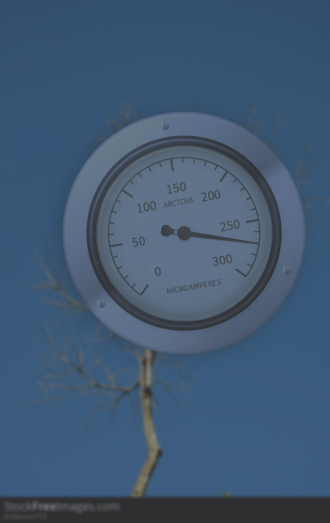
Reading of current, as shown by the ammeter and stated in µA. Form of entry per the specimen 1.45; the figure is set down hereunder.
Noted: 270
